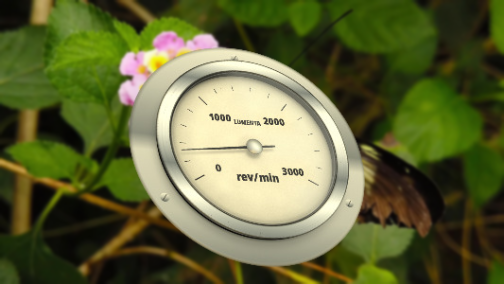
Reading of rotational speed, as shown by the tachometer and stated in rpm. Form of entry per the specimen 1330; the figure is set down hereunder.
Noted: 300
